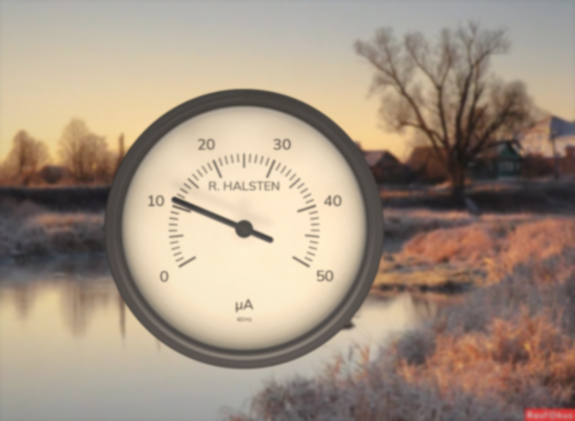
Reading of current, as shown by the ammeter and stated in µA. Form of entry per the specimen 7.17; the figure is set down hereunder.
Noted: 11
